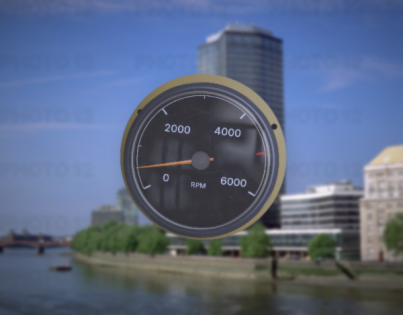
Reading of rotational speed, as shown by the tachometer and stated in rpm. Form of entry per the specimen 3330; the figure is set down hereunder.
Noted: 500
